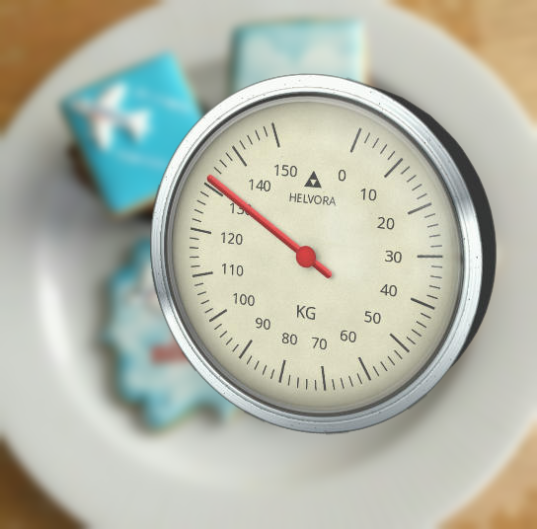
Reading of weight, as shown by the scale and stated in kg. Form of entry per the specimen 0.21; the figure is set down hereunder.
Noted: 132
